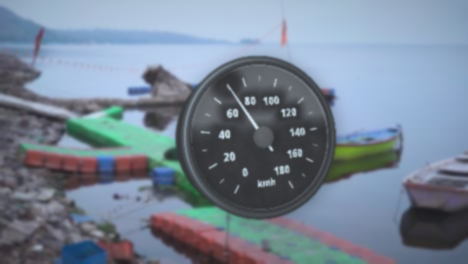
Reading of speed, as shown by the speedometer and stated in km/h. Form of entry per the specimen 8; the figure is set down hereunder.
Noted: 70
